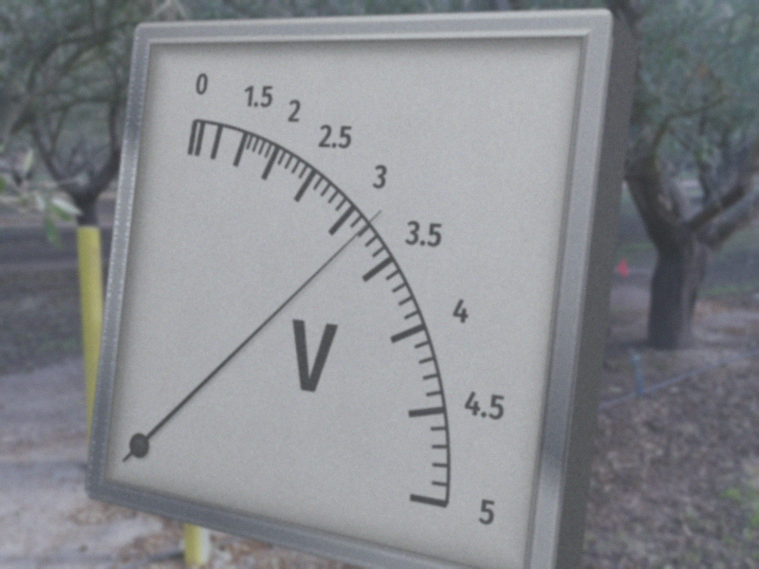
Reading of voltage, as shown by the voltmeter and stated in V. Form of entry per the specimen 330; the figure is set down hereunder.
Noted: 3.2
